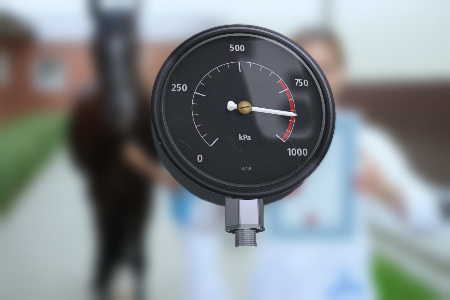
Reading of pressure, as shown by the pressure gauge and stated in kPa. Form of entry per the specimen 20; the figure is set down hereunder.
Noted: 875
